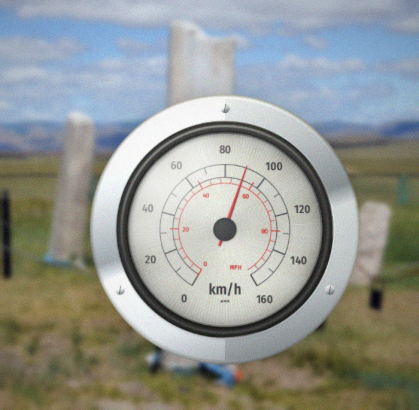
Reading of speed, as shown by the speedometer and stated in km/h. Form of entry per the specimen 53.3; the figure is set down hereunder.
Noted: 90
